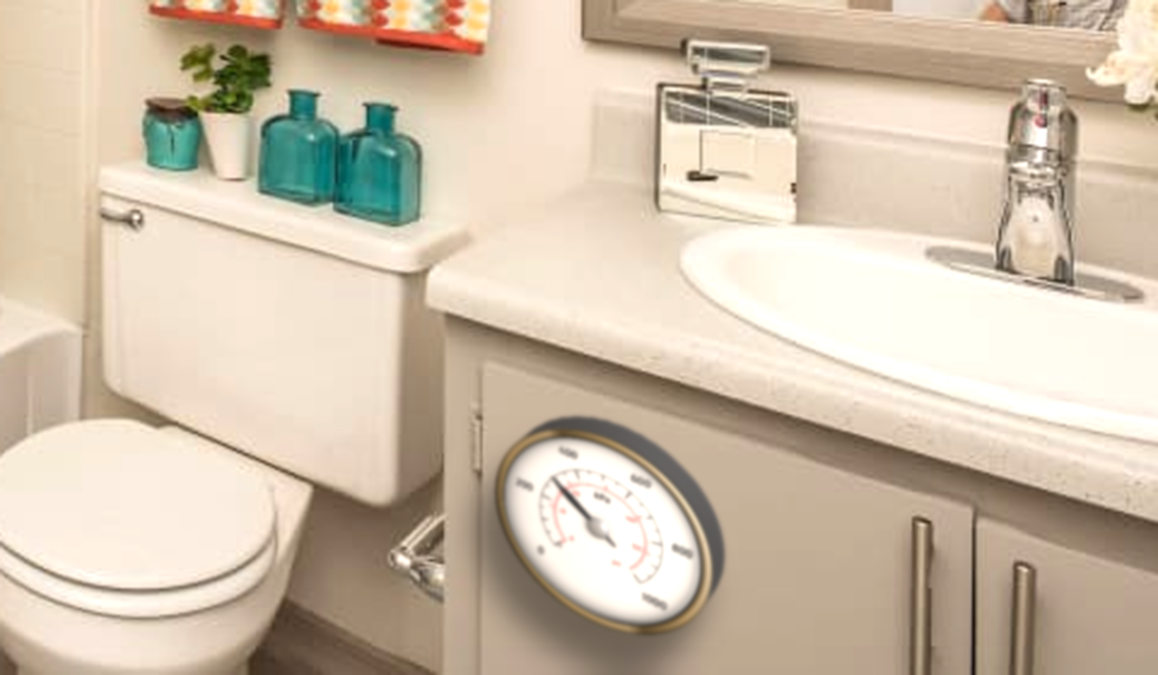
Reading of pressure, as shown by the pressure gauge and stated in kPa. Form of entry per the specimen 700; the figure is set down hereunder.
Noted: 300
